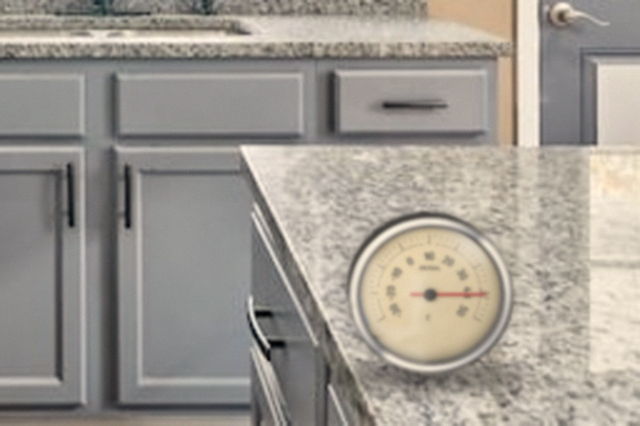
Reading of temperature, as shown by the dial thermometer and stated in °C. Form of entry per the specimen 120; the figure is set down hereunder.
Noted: 40
